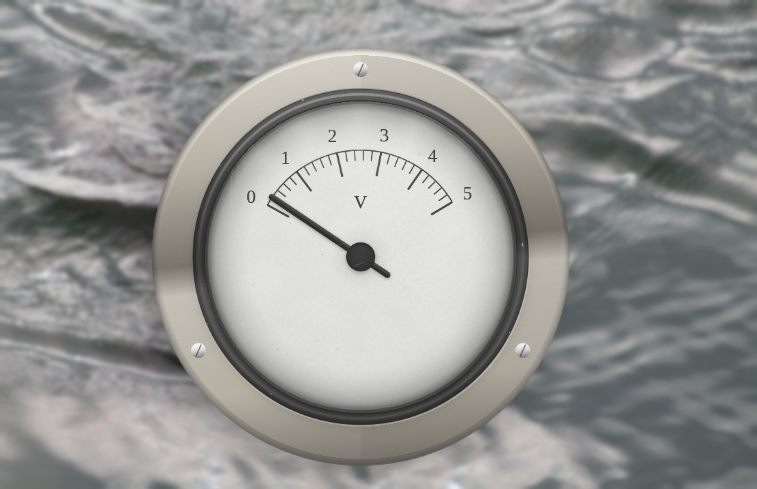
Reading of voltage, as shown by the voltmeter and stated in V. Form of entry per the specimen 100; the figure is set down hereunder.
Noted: 0.2
